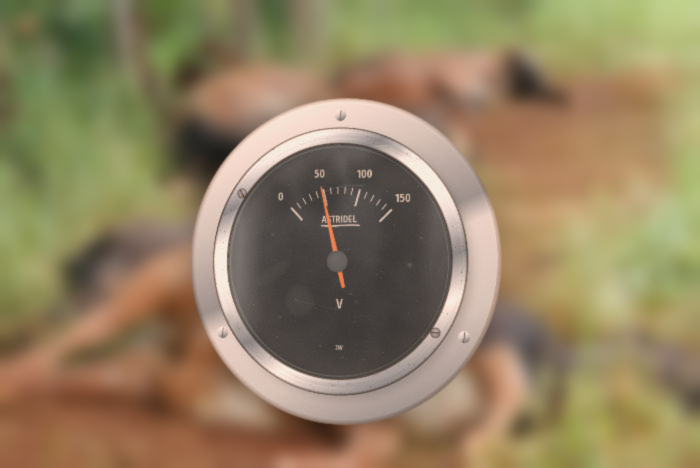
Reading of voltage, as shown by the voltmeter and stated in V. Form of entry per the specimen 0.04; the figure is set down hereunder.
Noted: 50
